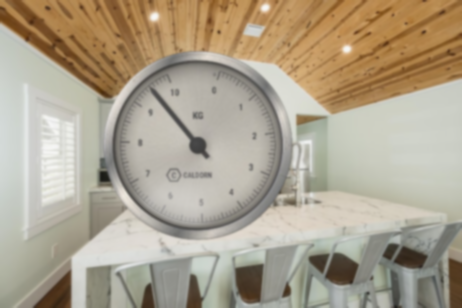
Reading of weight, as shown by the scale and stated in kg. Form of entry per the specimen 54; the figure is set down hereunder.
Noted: 9.5
